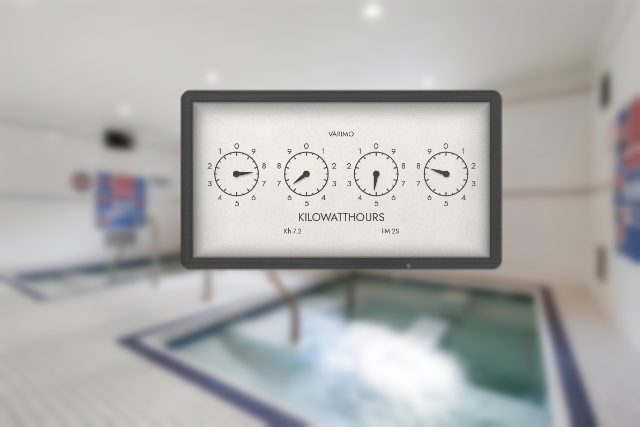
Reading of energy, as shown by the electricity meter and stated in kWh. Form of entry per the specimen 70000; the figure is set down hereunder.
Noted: 7648
